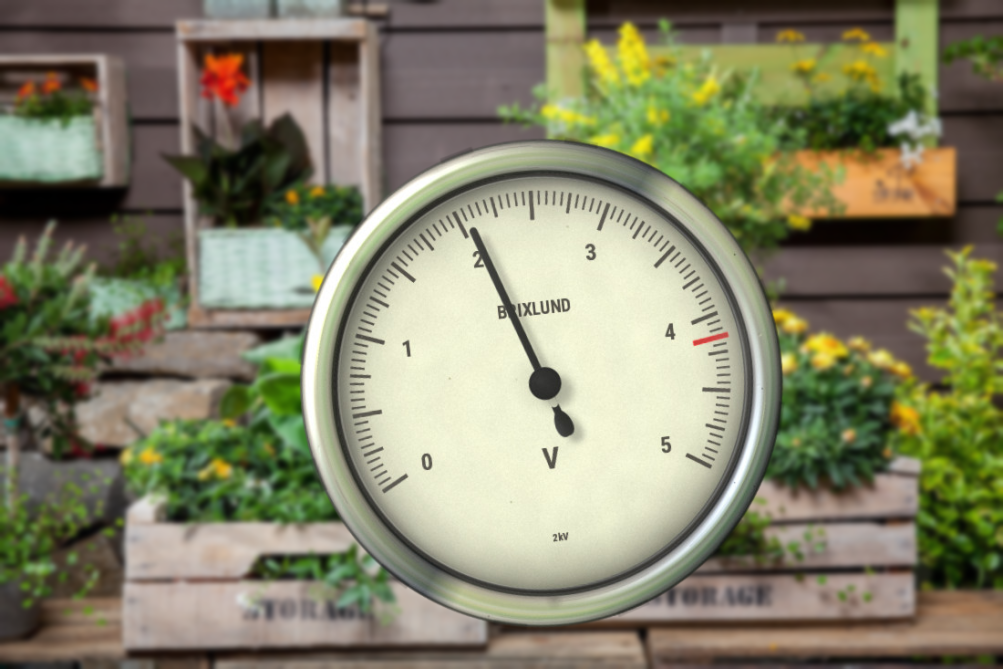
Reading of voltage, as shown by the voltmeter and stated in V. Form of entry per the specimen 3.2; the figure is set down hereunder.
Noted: 2.05
